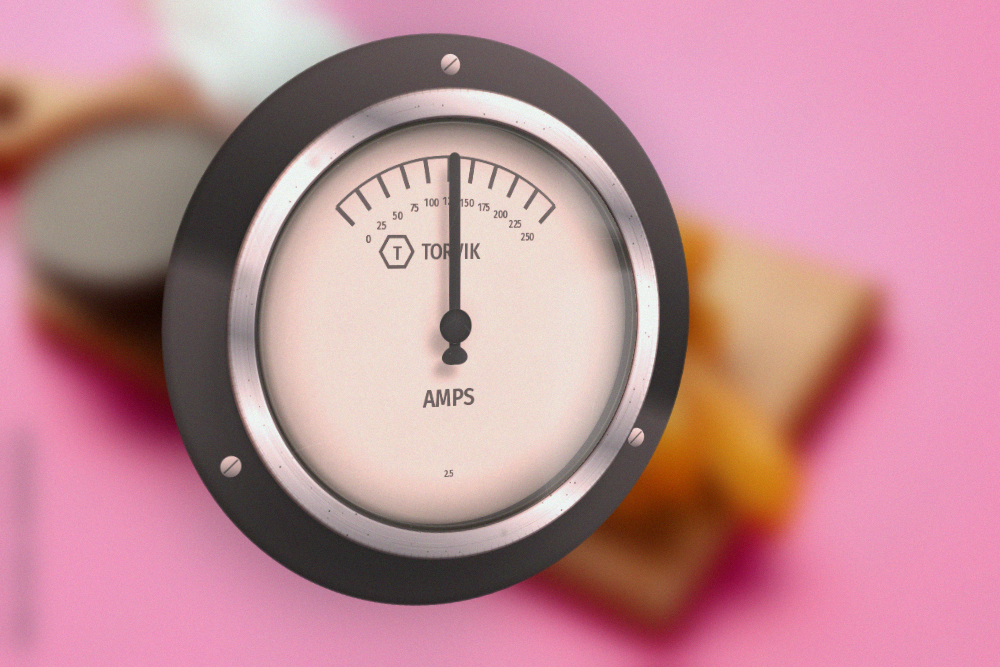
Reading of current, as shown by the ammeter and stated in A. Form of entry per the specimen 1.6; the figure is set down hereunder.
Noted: 125
